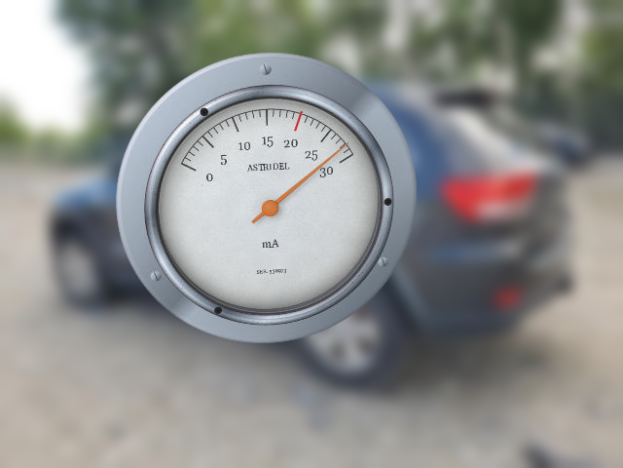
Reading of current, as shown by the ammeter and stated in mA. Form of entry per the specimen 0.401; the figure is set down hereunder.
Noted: 28
